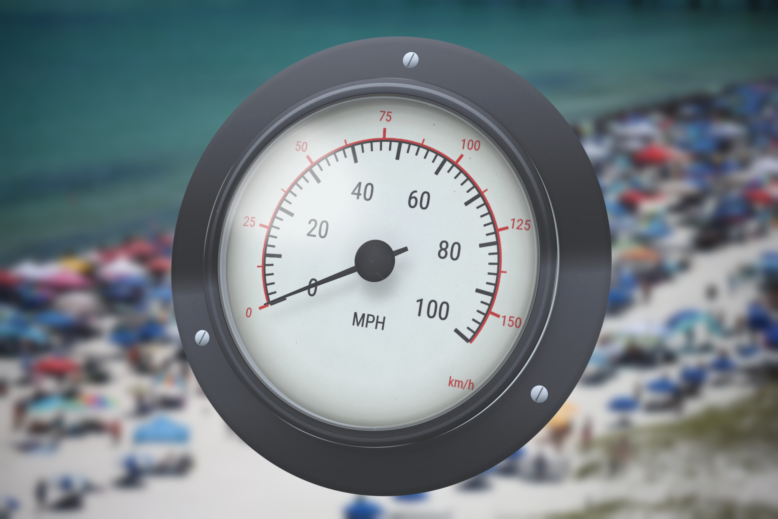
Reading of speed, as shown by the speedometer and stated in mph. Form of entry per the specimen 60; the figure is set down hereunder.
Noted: 0
